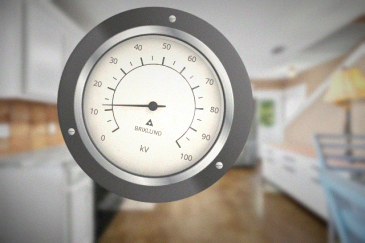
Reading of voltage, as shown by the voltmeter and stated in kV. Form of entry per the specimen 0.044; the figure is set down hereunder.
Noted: 12.5
